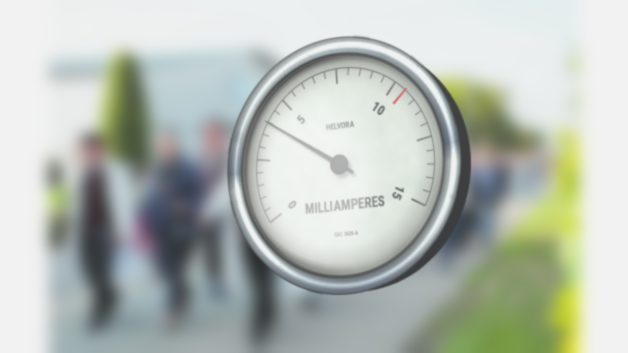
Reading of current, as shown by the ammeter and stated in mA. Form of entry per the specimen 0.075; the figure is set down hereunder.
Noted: 4
